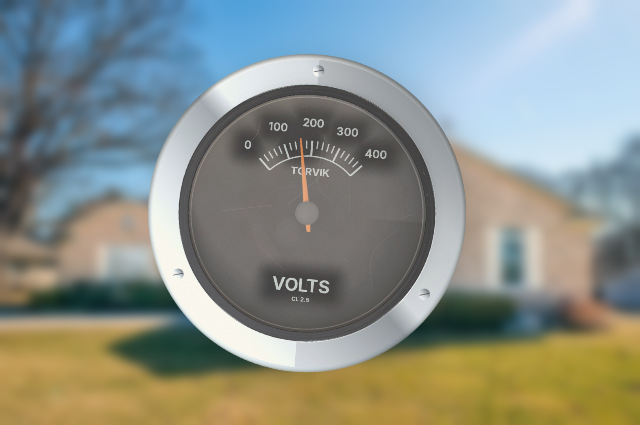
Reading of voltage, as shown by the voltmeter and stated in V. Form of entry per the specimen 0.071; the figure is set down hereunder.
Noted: 160
